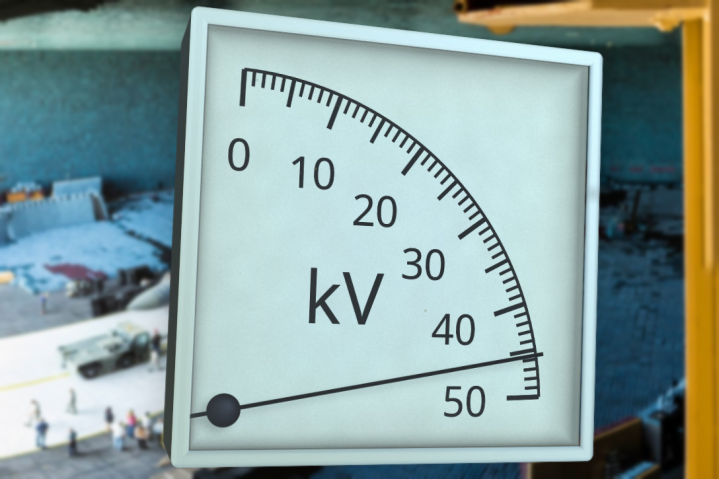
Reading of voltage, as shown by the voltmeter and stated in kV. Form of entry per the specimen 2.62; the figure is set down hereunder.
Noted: 45.5
